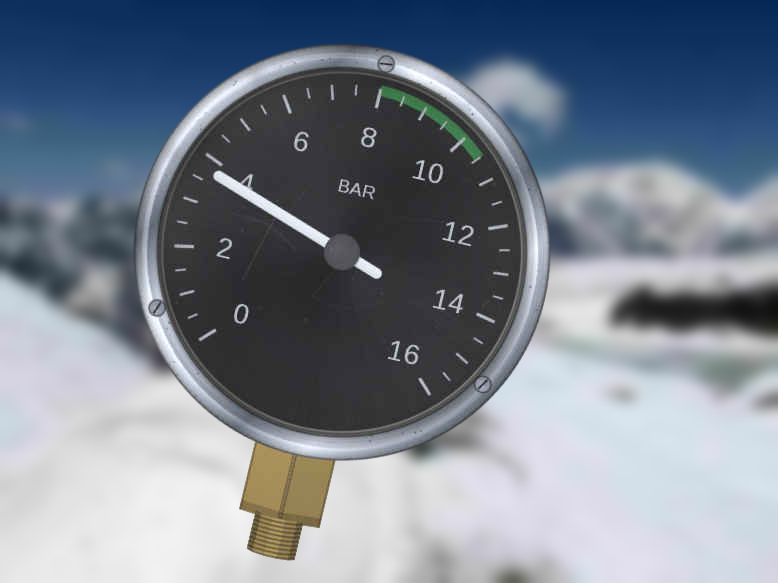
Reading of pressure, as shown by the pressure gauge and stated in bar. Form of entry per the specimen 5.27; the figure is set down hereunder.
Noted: 3.75
